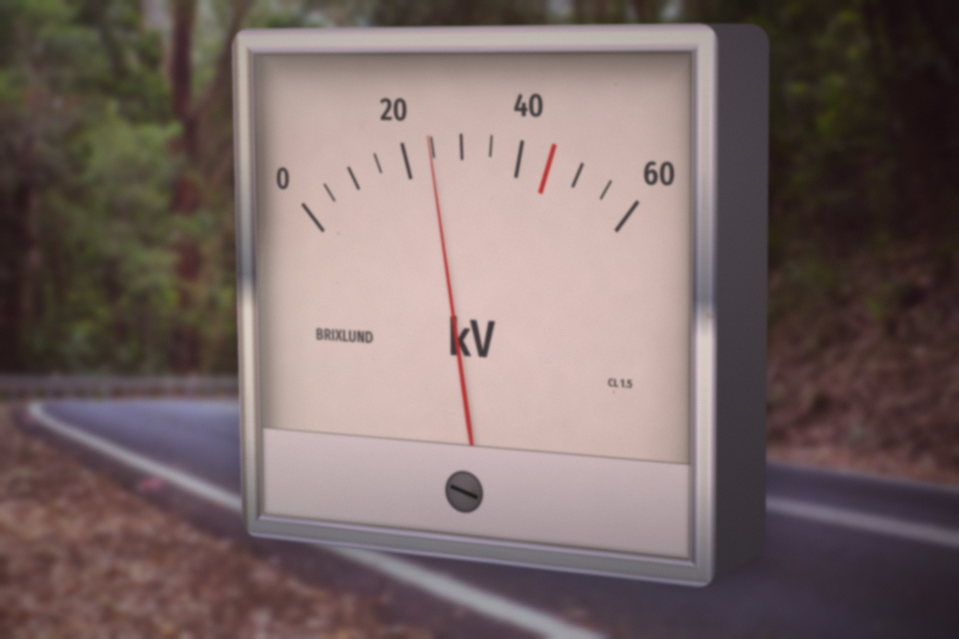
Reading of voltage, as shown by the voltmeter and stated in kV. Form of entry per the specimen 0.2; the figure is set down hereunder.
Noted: 25
